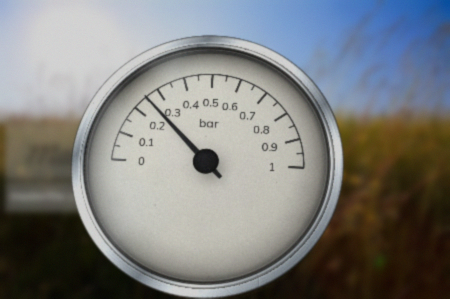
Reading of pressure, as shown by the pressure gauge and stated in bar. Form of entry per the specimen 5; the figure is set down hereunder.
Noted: 0.25
